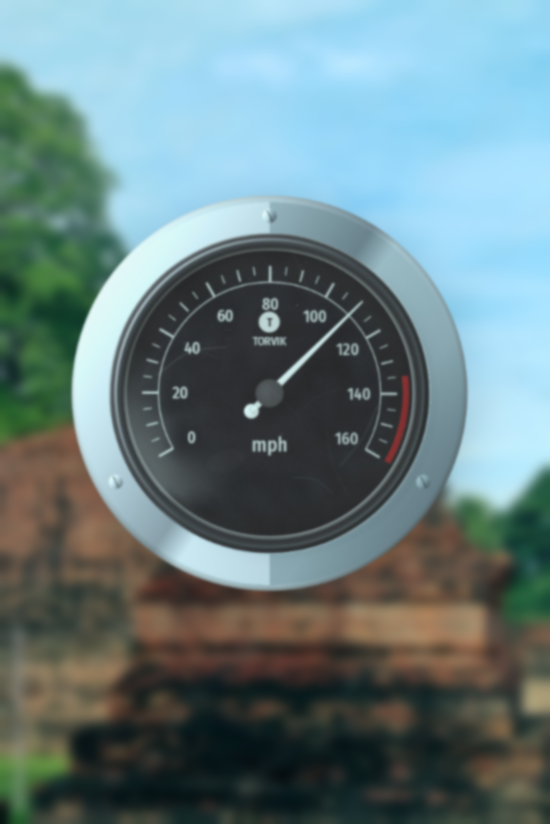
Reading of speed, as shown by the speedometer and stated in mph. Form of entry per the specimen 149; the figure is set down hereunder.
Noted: 110
